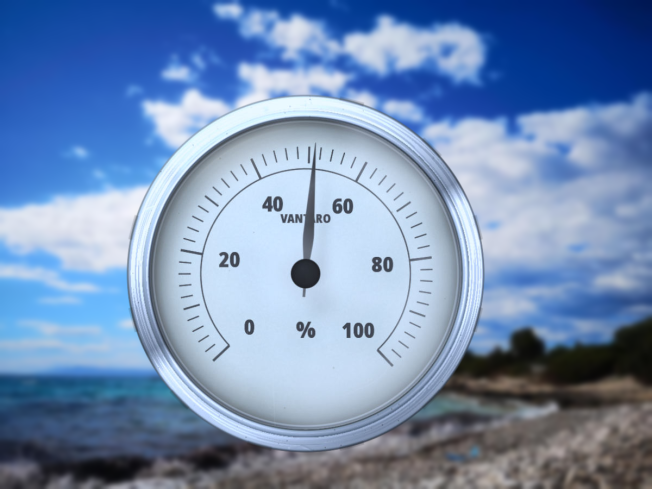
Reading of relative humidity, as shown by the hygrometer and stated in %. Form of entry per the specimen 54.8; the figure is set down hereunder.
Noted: 51
